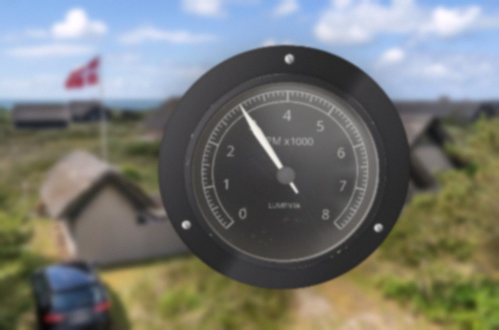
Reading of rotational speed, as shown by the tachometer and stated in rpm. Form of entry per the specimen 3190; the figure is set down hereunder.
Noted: 3000
